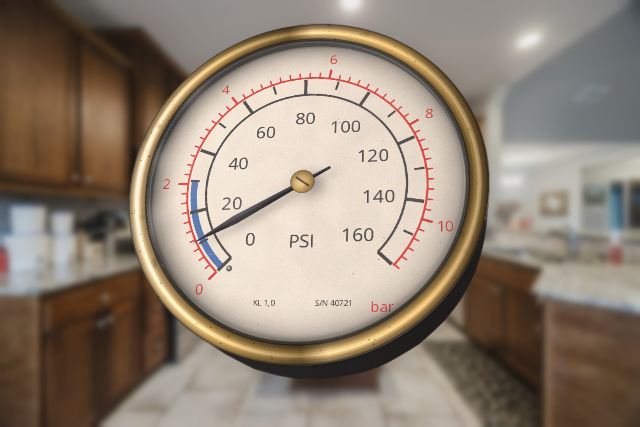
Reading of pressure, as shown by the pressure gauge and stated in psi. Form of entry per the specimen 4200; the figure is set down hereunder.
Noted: 10
